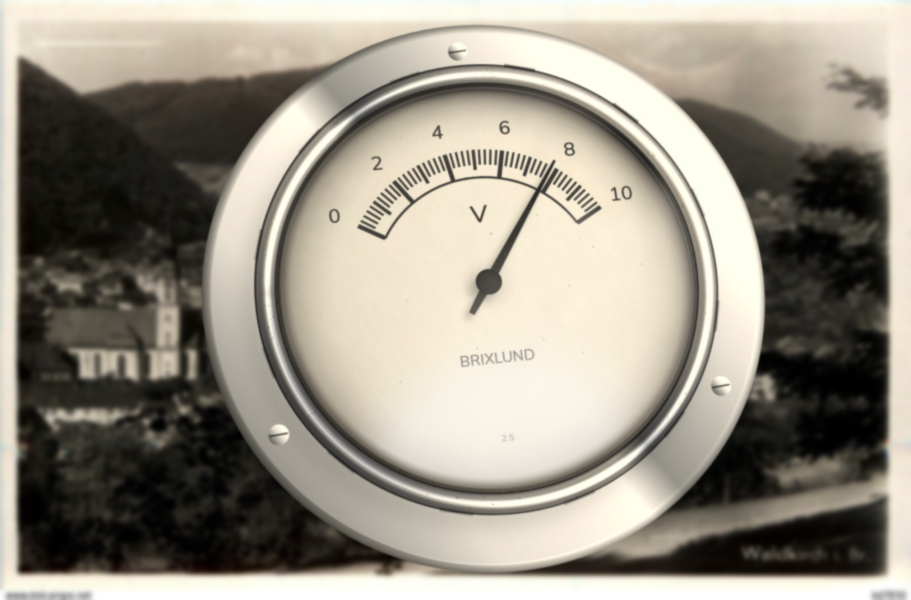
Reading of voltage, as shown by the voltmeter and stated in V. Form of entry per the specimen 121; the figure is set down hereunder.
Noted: 7.8
